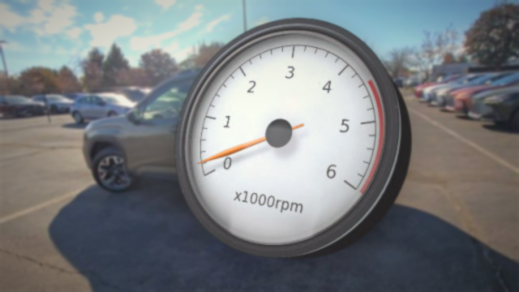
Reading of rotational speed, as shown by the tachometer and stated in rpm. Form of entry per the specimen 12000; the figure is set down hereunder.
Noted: 200
